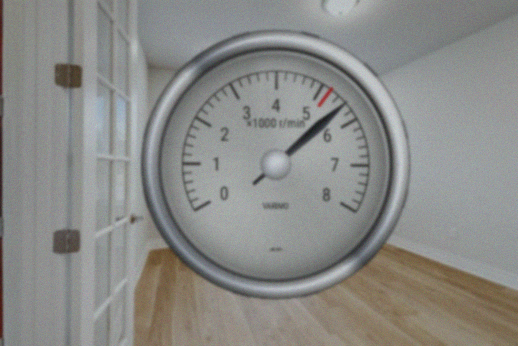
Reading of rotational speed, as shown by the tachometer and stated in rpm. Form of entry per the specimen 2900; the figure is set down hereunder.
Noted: 5600
